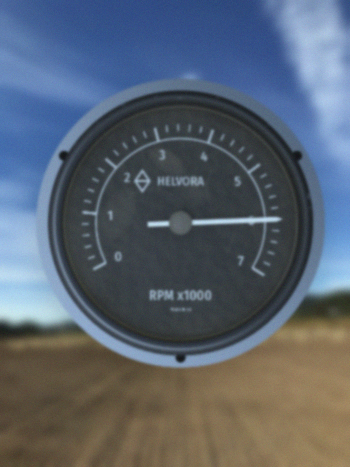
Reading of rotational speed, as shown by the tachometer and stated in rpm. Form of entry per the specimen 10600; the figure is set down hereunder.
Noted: 6000
